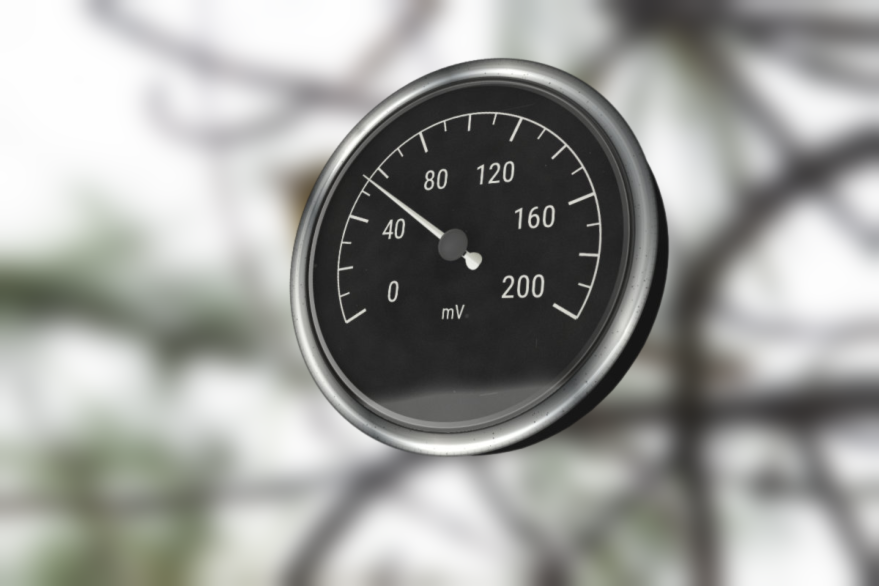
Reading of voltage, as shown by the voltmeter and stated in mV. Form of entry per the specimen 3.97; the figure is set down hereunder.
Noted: 55
